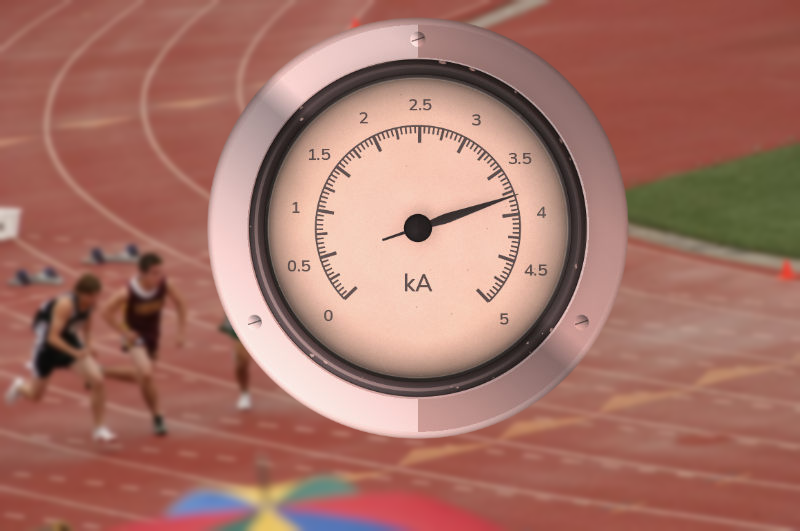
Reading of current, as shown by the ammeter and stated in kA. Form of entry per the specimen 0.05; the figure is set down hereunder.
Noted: 3.8
